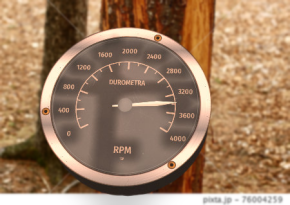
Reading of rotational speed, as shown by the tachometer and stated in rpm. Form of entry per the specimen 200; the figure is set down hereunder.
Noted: 3400
